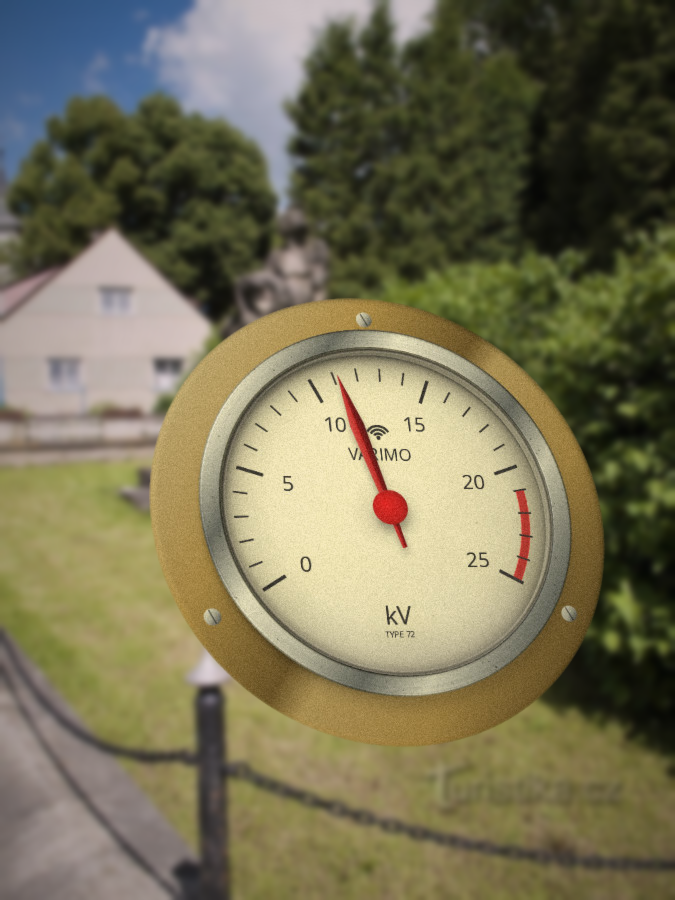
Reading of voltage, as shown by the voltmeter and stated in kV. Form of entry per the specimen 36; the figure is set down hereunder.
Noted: 11
